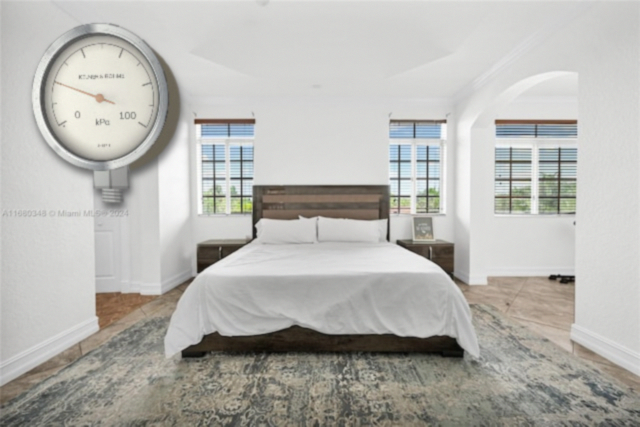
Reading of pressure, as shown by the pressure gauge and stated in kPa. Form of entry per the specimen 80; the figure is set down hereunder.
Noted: 20
